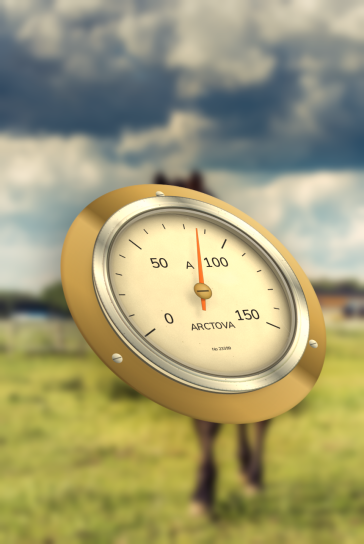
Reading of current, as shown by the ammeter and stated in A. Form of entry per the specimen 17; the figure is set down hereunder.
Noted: 85
